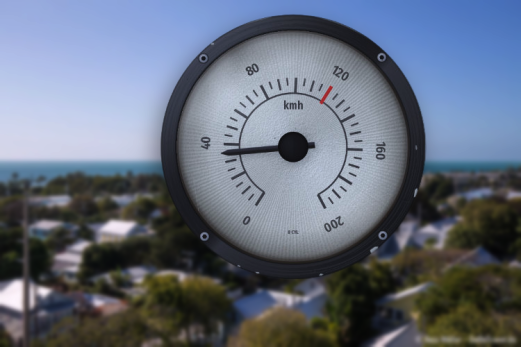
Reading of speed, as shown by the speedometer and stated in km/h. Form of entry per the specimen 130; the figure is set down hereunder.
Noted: 35
